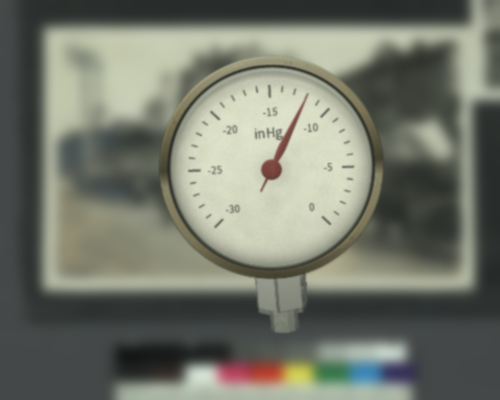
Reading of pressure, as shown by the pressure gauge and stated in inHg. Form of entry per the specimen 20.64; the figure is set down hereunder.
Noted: -12
